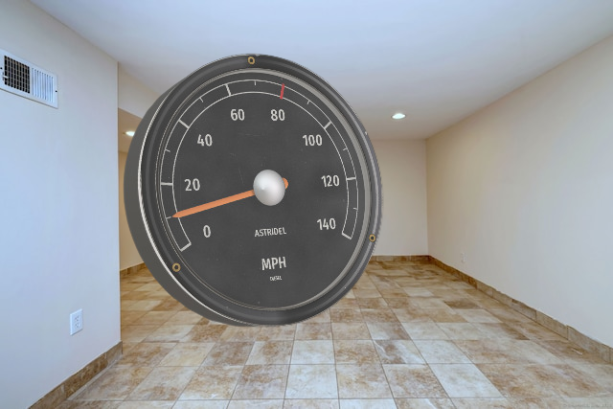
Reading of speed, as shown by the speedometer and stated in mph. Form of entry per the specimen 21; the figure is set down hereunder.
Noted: 10
